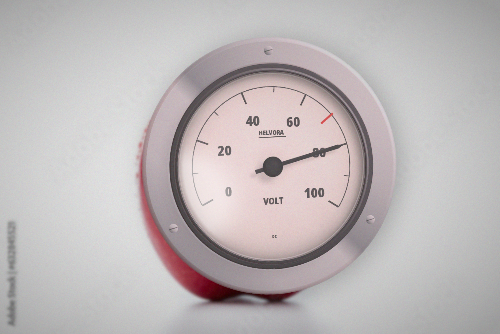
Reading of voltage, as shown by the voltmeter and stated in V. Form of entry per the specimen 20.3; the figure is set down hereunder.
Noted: 80
